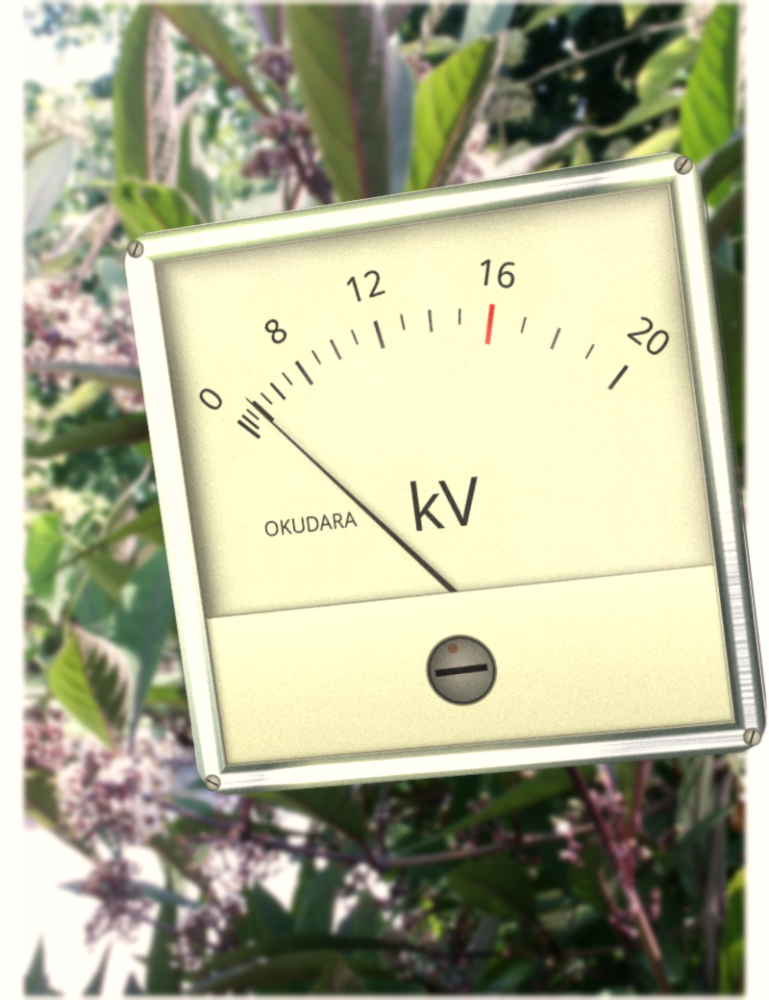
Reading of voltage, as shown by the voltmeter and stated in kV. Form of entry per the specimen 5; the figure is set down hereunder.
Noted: 4
